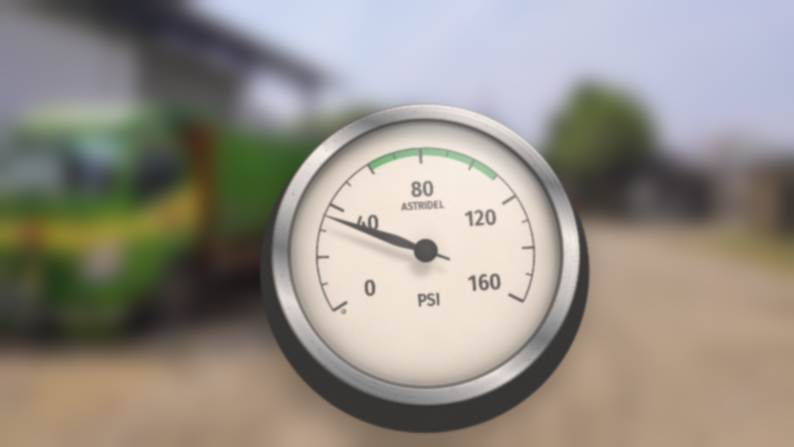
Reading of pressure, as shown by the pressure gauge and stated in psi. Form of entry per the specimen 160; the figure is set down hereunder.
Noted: 35
